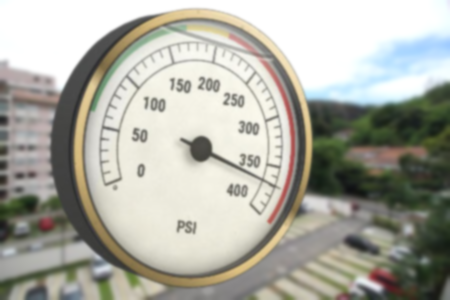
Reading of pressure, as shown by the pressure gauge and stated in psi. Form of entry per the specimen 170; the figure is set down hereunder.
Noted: 370
